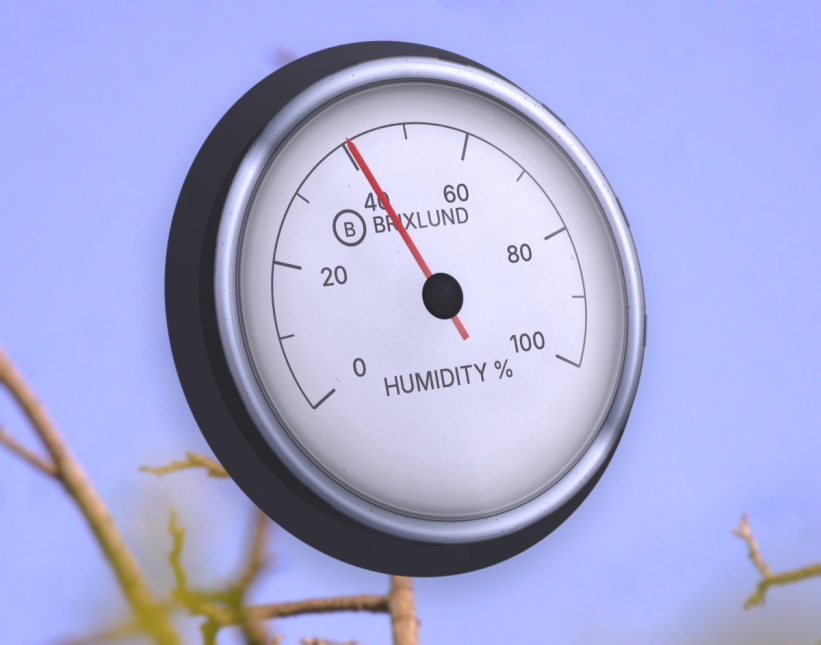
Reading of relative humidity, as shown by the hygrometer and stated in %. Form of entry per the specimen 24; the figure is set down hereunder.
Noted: 40
